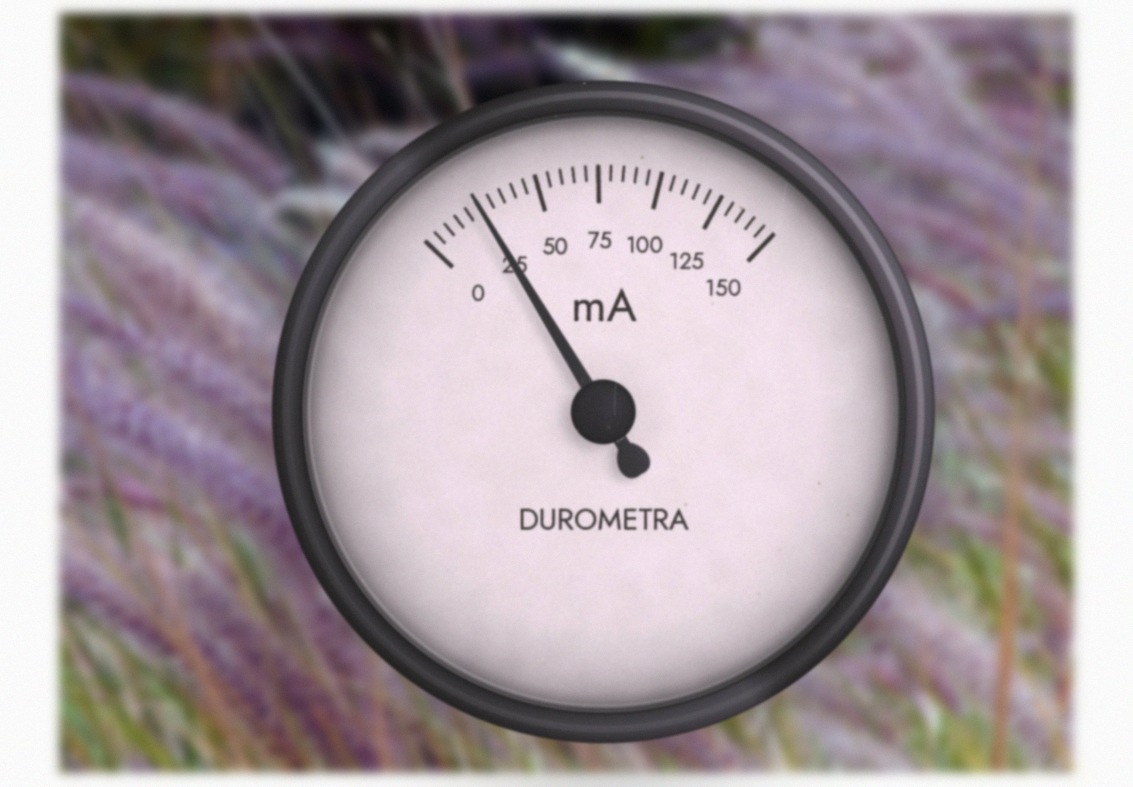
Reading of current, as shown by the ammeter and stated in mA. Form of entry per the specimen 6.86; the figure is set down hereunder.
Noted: 25
